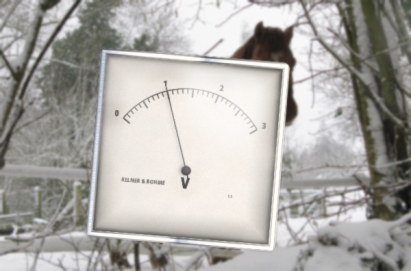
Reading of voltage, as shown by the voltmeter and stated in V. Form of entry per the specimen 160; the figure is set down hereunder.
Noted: 1
